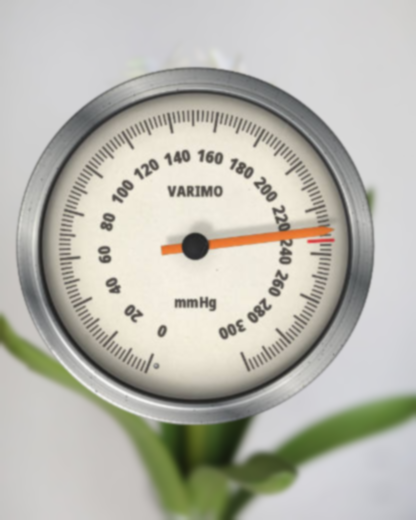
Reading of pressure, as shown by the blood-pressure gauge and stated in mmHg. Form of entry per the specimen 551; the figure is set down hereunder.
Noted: 230
